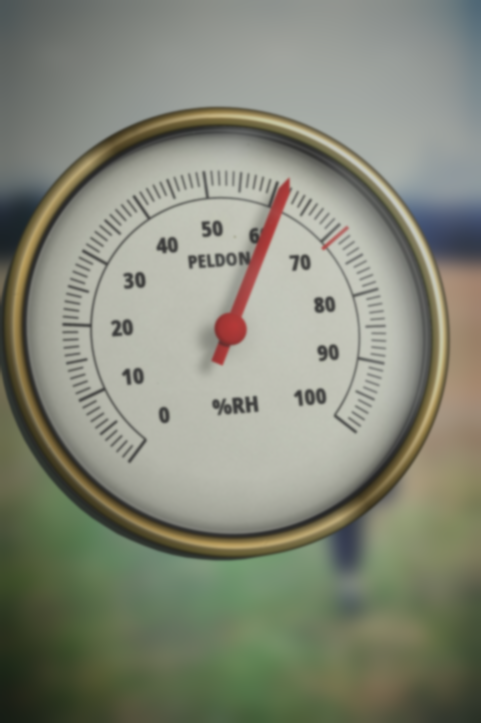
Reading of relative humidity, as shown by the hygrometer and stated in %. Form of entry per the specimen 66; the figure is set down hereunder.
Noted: 61
